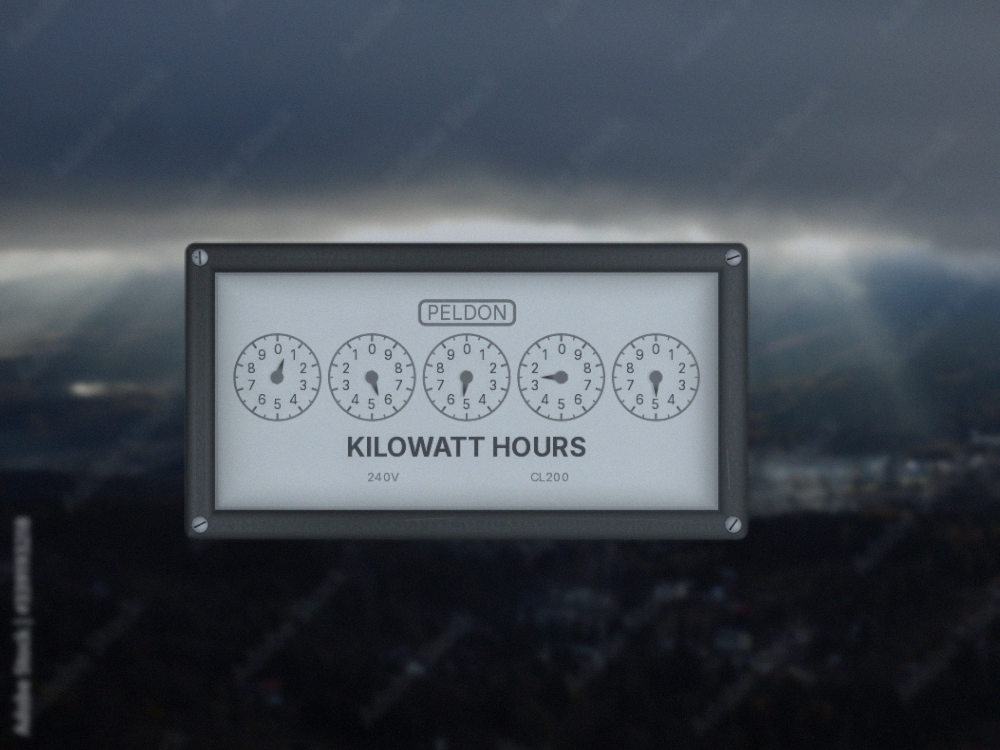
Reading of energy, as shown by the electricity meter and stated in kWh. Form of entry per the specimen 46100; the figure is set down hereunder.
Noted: 5525
